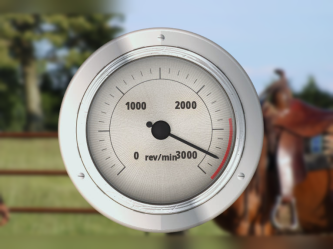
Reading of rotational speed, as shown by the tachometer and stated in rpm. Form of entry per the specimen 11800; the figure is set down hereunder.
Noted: 2800
